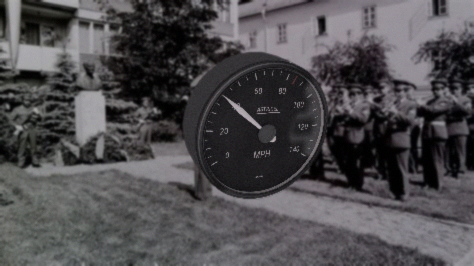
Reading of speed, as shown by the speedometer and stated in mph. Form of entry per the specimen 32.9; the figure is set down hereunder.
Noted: 40
